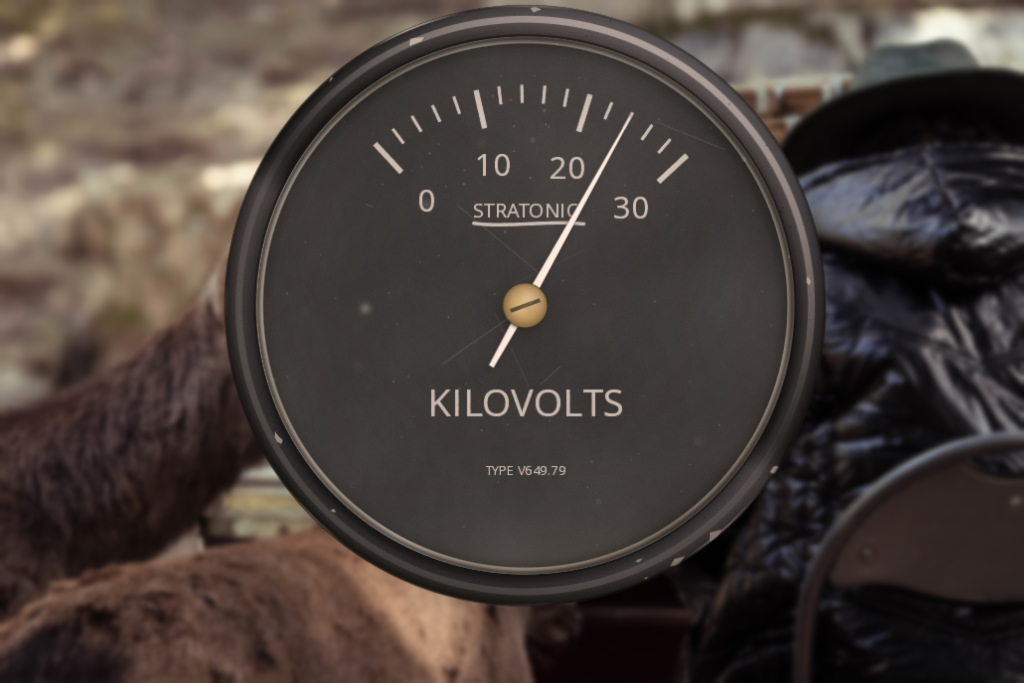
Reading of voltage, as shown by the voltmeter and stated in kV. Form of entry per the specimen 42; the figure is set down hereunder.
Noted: 24
